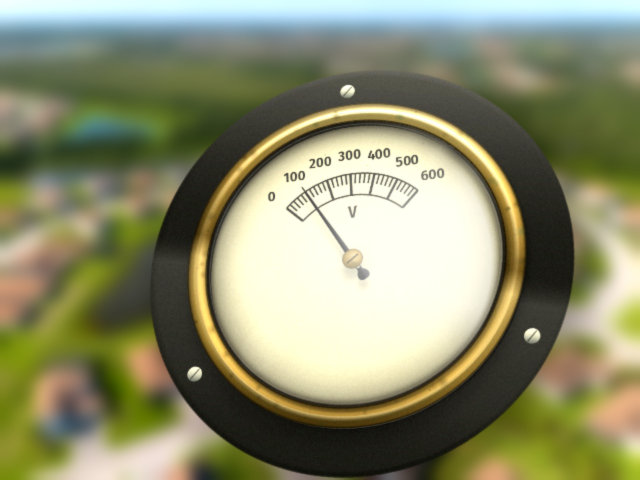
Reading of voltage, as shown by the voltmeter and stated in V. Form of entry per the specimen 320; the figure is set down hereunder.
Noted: 100
